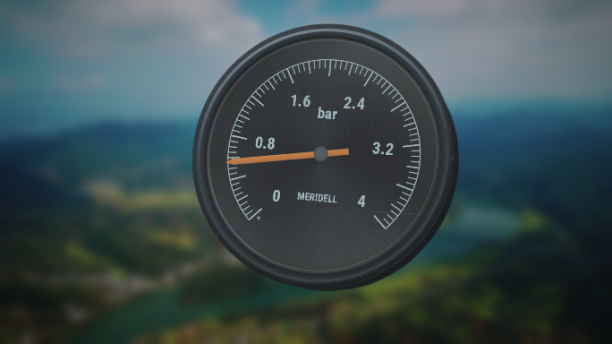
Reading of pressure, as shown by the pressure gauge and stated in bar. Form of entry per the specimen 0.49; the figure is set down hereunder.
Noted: 0.55
